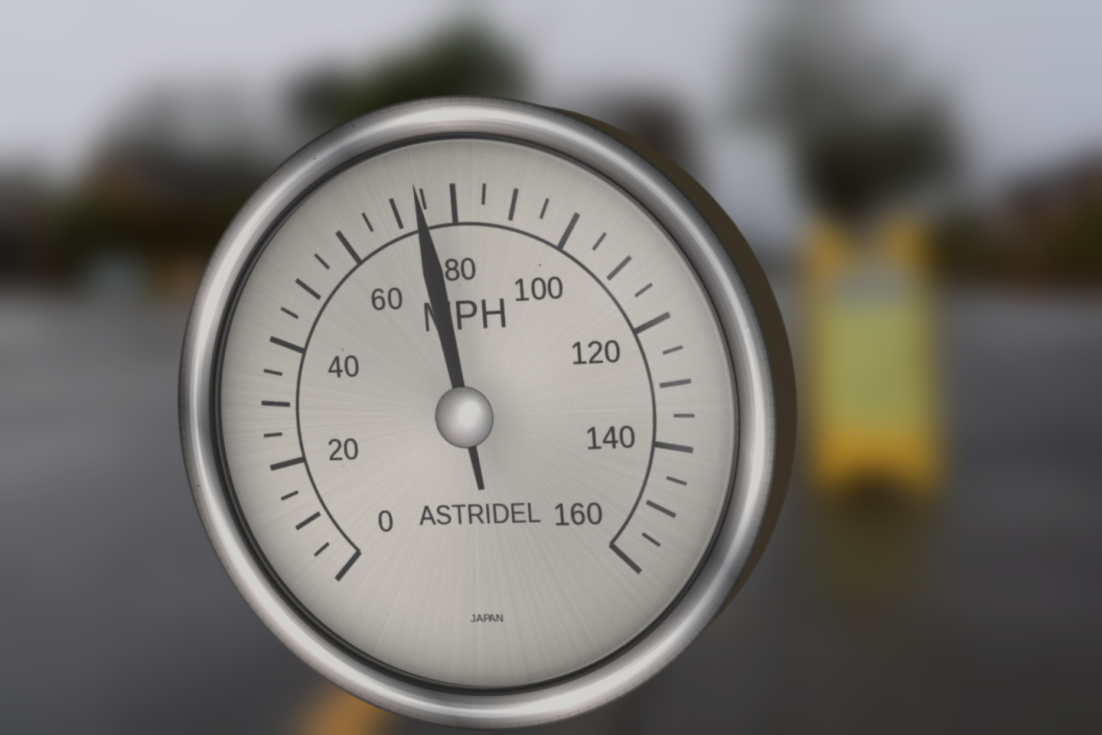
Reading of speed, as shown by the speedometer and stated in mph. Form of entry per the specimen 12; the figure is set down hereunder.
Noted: 75
